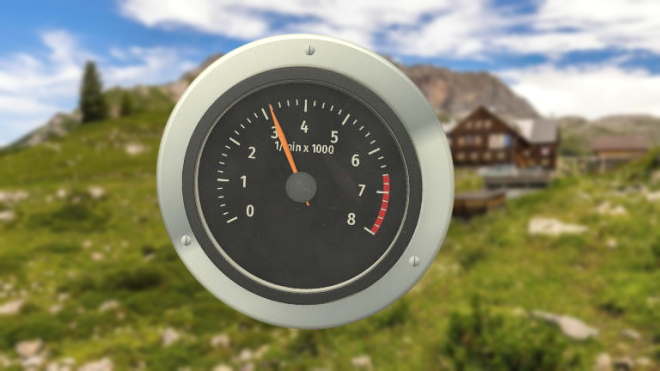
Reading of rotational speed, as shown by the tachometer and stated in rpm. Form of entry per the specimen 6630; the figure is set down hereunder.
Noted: 3200
